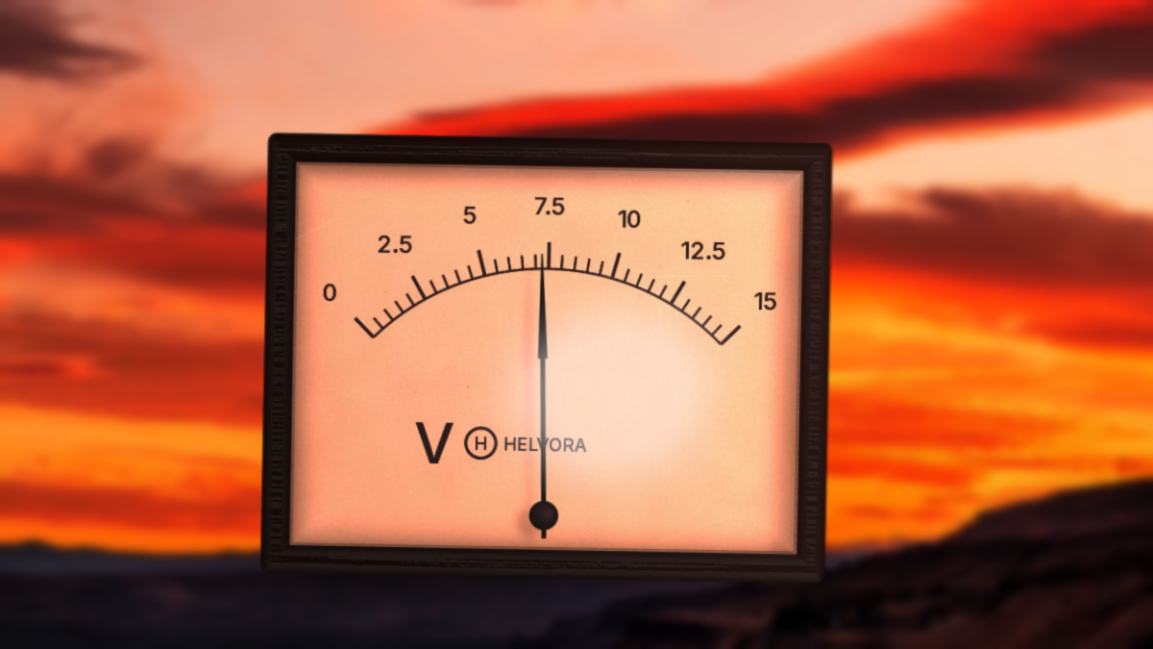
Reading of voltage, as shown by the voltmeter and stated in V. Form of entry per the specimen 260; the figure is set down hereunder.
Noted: 7.25
